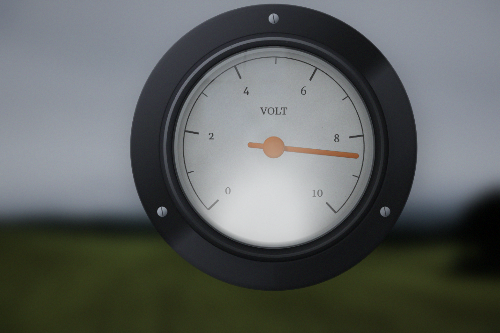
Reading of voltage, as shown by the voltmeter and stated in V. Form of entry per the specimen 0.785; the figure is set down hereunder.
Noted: 8.5
